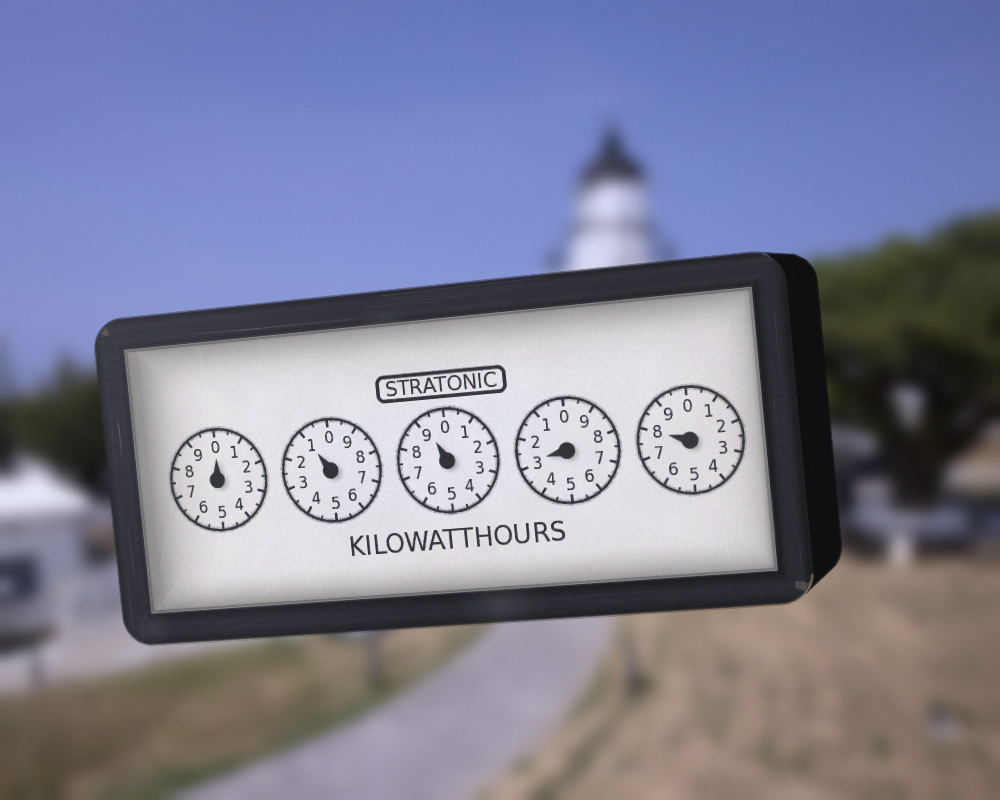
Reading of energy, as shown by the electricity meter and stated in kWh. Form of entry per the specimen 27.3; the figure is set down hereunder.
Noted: 928
